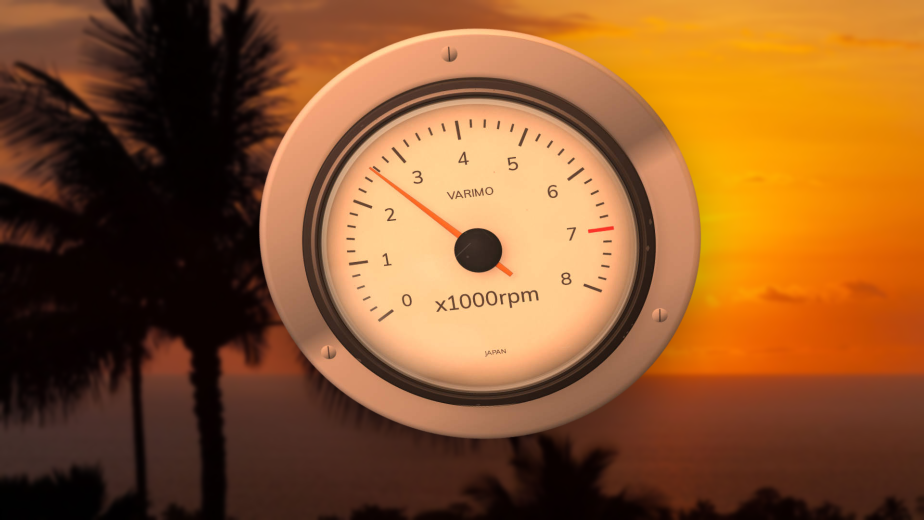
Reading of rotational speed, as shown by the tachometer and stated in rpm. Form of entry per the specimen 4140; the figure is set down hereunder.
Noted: 2600
